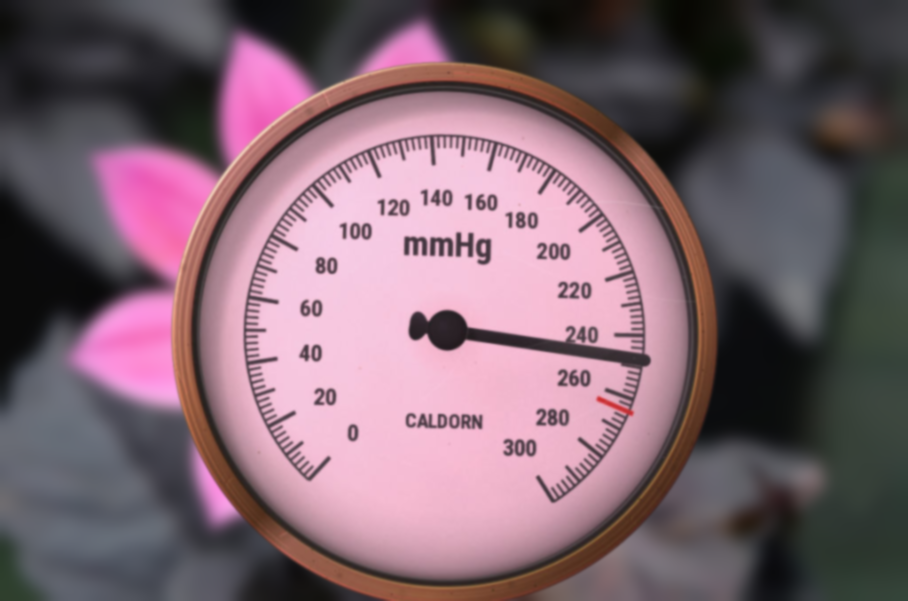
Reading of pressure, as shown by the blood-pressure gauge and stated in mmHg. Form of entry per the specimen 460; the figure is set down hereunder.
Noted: 248
